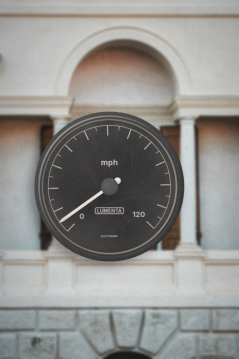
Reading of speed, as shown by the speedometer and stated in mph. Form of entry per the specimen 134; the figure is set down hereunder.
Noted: 5
